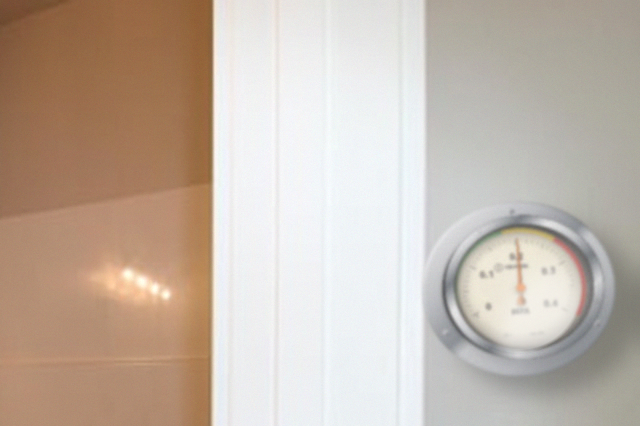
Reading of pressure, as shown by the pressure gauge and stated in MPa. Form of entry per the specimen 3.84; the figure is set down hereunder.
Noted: 0.2
